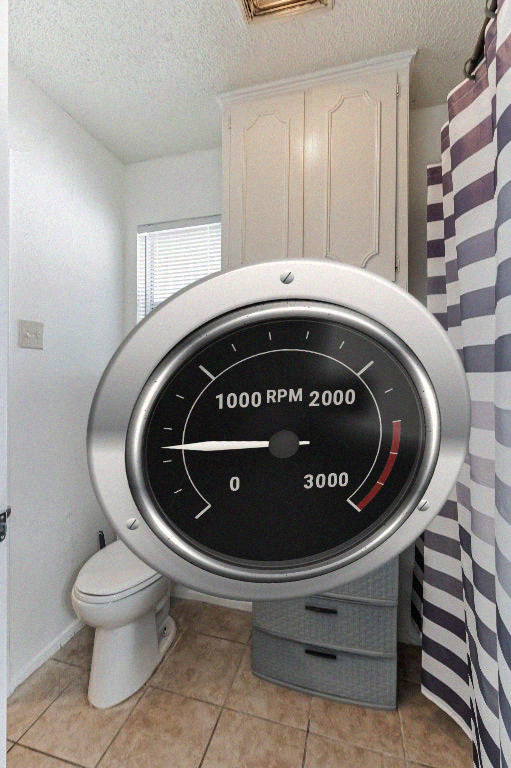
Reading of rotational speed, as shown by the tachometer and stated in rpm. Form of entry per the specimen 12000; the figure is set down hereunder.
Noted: 500
